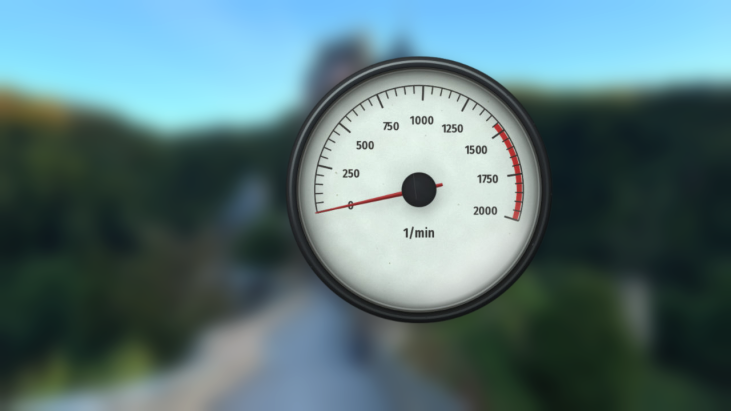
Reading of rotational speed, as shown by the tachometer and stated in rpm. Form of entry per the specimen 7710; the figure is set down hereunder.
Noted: 0
